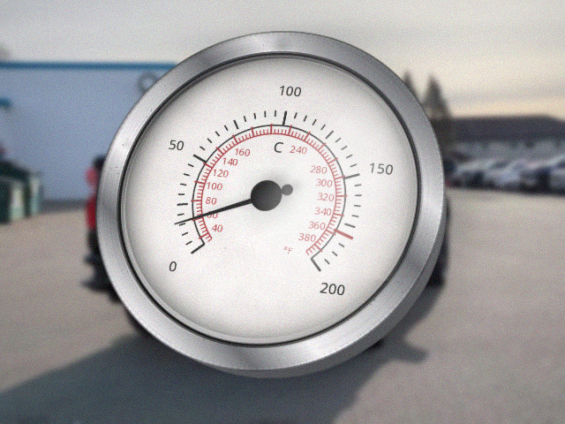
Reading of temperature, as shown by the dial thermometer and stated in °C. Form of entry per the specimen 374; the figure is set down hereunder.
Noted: 15
